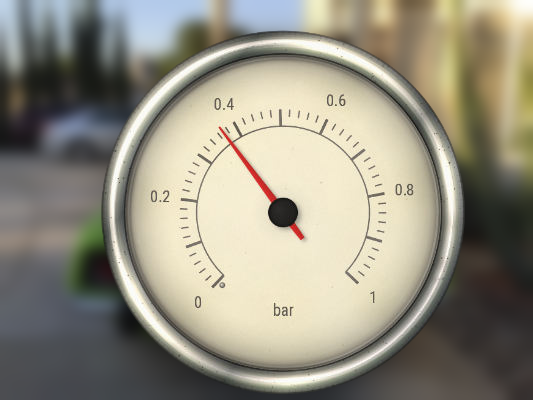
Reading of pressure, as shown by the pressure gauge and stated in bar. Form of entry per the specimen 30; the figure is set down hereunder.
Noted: 0.37
